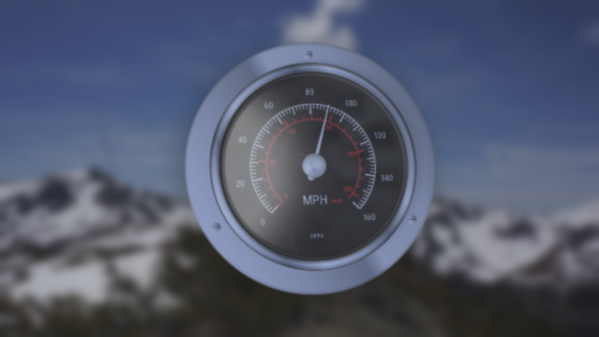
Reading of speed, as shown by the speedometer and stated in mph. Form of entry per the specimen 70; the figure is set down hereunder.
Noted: 90
